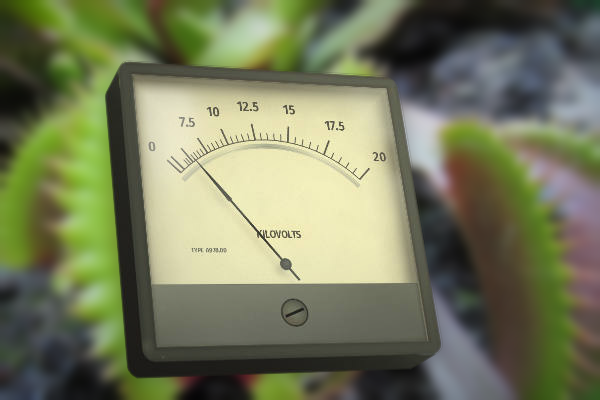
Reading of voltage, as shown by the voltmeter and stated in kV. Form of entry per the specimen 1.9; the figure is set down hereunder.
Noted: 5
